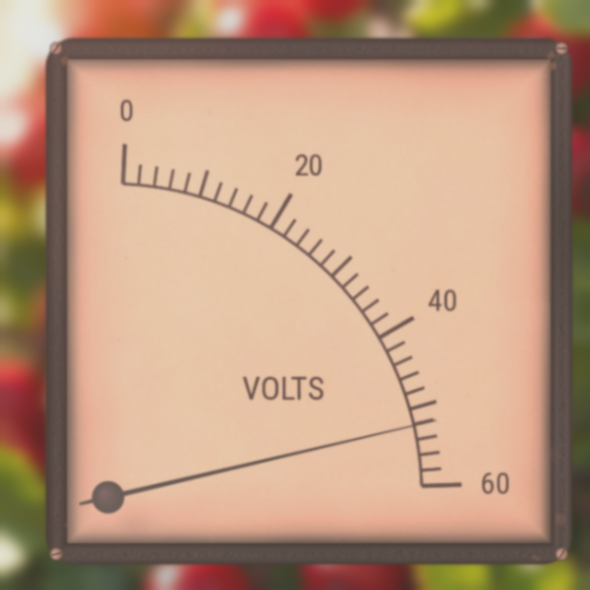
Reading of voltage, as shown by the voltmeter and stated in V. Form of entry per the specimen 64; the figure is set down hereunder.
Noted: 52
